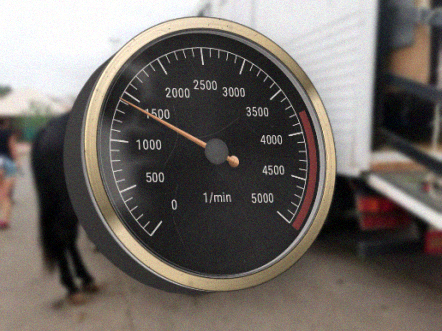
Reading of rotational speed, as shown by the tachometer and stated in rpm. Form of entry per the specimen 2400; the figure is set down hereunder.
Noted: 1400
